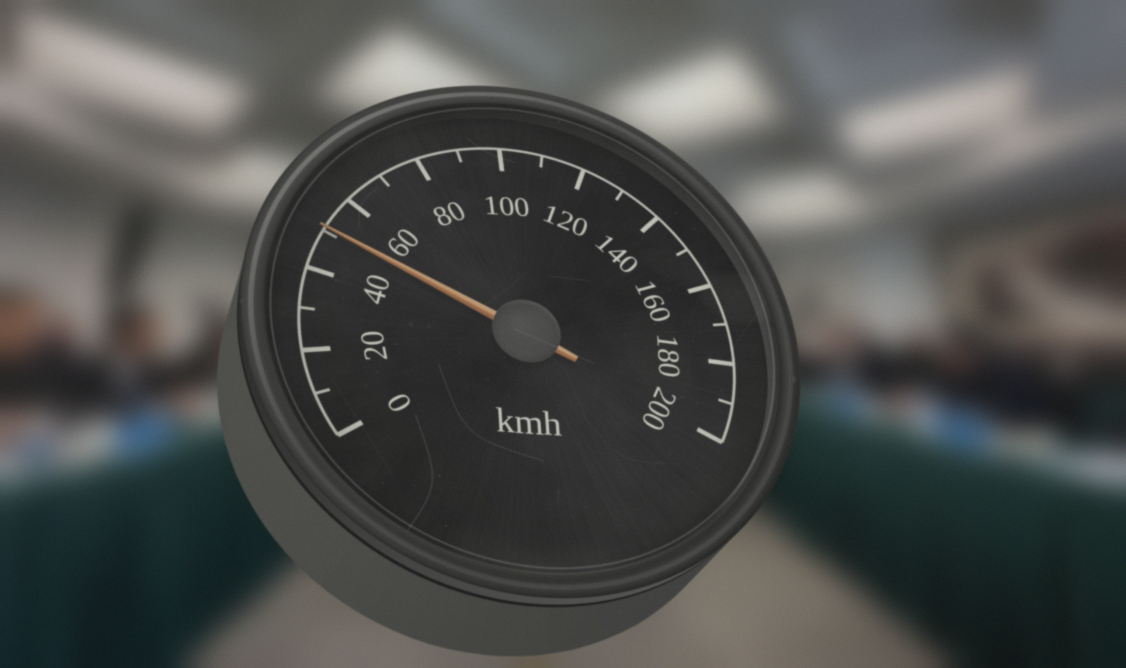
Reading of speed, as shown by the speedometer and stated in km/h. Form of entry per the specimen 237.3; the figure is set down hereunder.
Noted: 50
